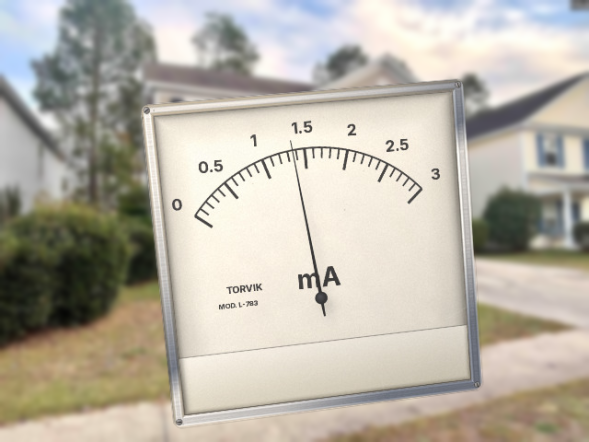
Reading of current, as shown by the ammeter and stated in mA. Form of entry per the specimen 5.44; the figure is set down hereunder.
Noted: 1.35
